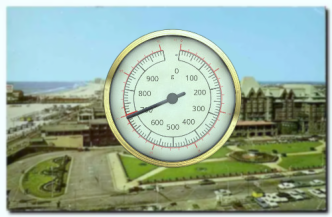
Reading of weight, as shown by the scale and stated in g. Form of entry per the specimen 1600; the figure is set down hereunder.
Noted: 700
